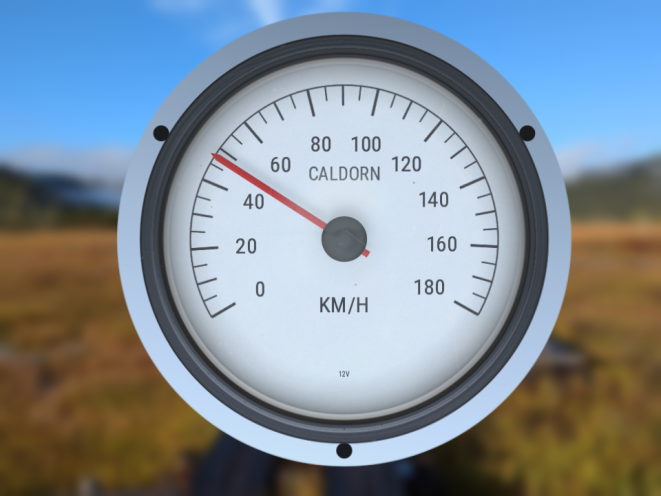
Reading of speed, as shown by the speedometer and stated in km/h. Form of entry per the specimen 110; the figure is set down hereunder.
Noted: 47.5
